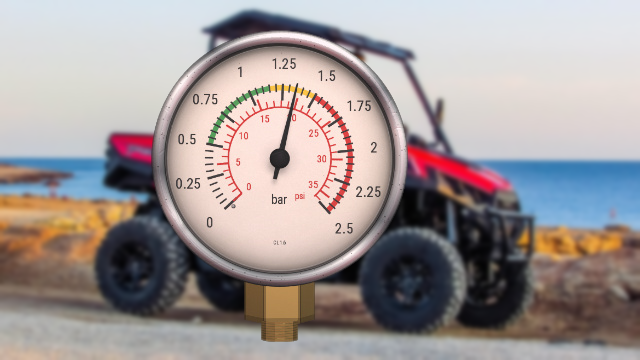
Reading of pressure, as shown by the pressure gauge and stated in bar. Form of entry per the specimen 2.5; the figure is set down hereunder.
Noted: 1.35
